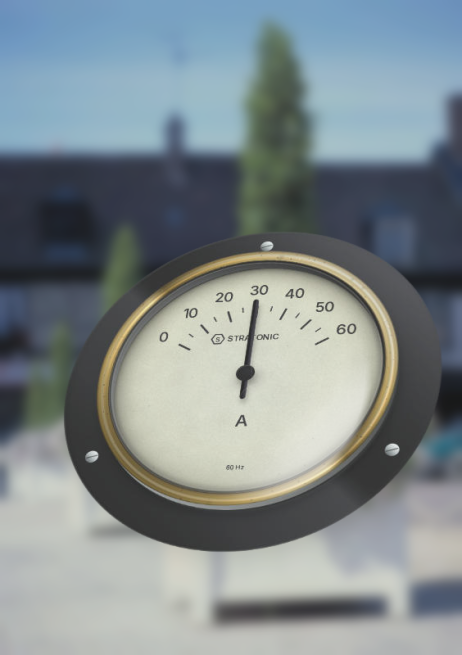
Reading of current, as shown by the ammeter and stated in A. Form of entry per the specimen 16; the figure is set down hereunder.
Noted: 30
